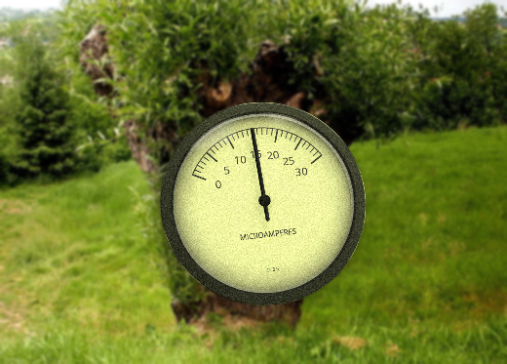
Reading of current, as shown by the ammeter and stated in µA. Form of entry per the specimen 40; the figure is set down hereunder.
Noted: 15
